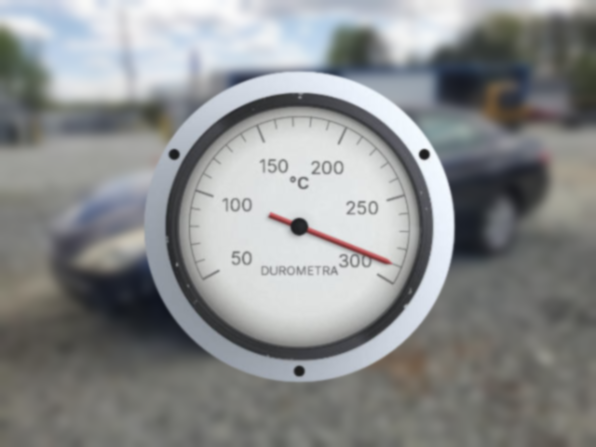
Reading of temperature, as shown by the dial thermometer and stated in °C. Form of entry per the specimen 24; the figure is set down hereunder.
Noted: 290
